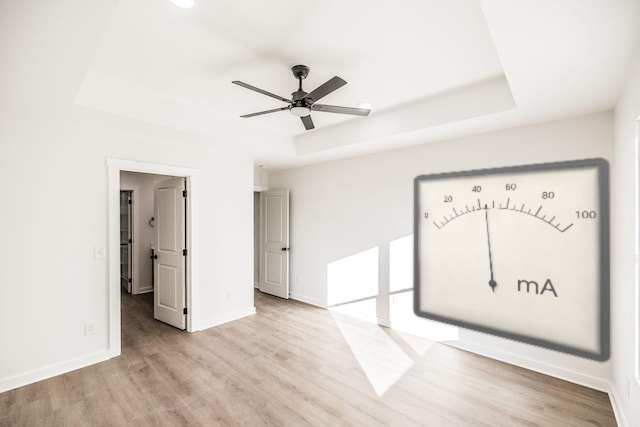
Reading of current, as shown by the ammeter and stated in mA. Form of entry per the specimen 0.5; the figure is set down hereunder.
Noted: 45
